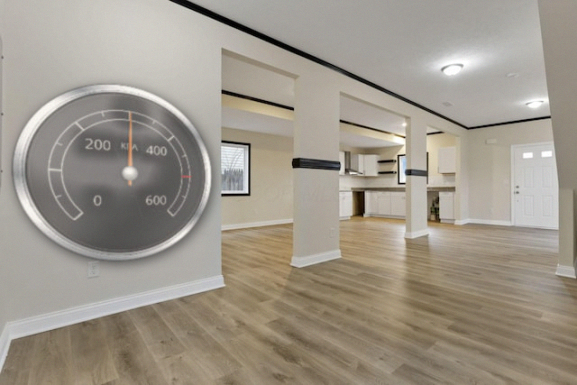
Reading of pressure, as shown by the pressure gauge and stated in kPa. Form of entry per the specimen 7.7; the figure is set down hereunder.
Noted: 300
